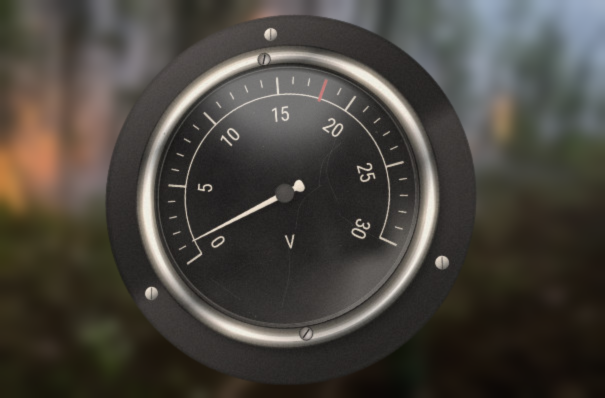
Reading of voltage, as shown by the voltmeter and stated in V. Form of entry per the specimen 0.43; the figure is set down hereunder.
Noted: 1
